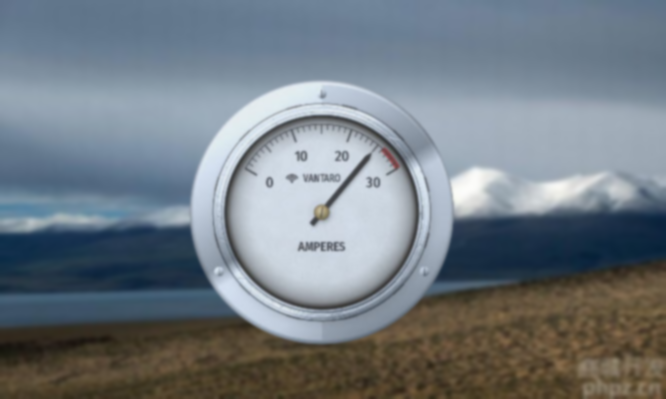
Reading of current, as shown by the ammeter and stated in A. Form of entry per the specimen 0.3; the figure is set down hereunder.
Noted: 25
